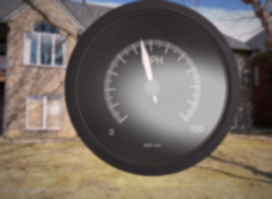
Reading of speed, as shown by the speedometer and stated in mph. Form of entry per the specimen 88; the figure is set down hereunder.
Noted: 55
